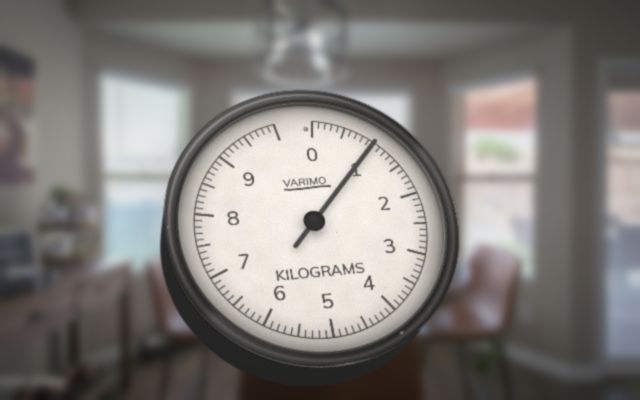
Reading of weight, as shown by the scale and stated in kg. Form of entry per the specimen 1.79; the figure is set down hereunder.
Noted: 1
